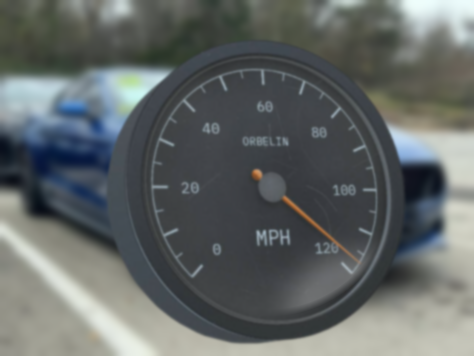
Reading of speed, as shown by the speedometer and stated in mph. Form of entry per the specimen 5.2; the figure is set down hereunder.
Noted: 117.5
